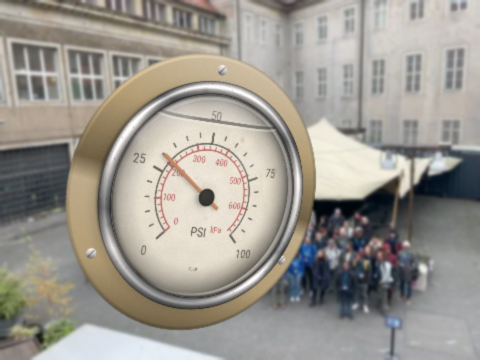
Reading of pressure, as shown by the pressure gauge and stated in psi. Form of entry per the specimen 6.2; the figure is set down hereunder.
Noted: 30
